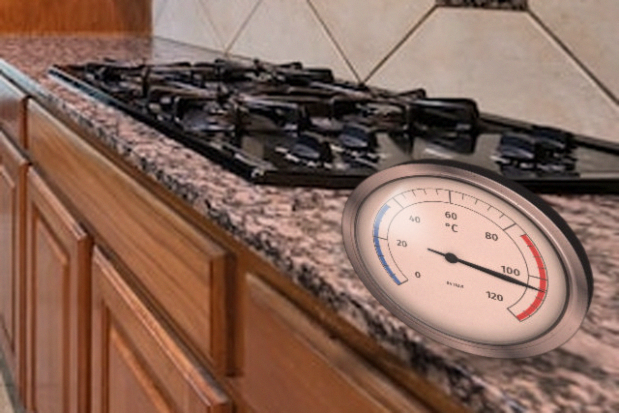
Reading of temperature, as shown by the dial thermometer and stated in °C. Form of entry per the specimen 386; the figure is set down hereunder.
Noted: 104
